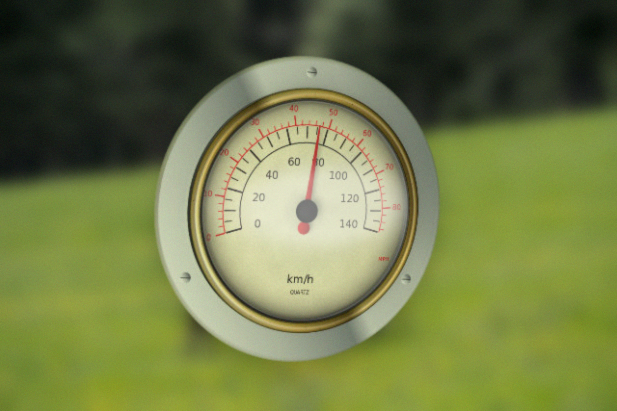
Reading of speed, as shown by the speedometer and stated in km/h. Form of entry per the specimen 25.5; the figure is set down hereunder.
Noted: 75
